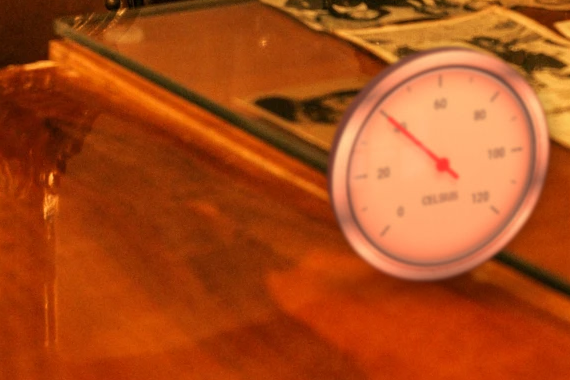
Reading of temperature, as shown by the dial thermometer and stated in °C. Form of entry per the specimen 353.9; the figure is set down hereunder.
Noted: 40
